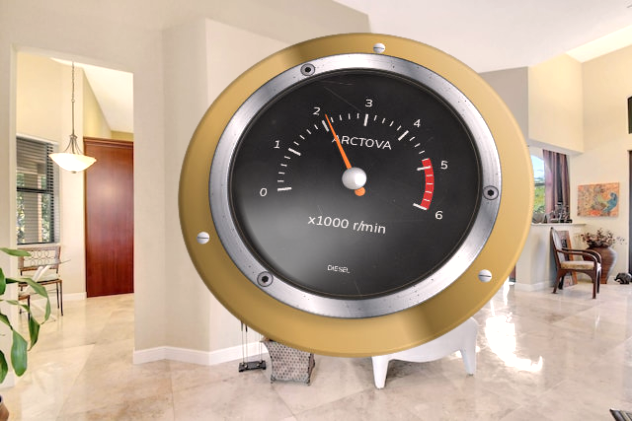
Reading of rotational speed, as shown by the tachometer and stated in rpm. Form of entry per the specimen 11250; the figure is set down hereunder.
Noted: 2100
